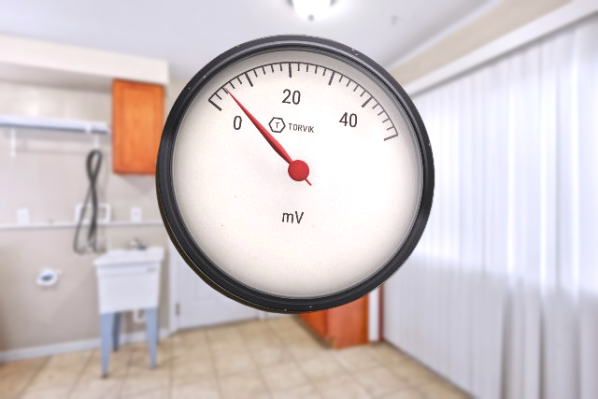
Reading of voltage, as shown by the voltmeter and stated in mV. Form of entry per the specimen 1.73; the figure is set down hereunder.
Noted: 4
